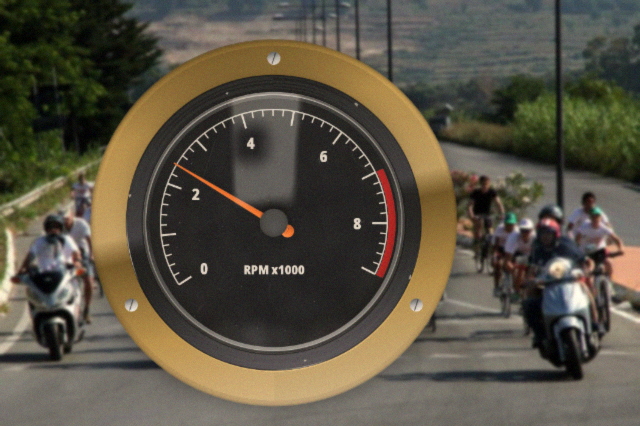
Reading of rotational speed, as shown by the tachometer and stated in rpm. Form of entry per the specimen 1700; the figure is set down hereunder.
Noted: 2400
